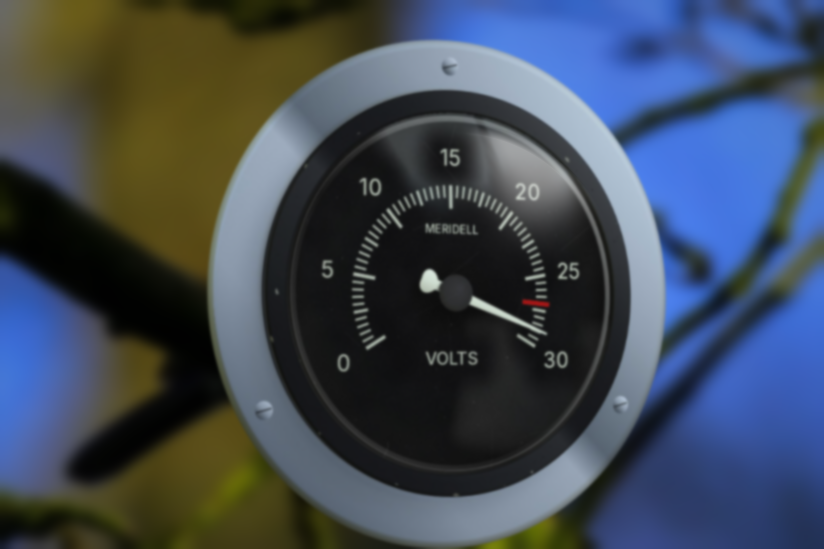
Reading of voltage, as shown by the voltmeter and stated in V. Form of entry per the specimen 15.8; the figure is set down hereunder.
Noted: 29
